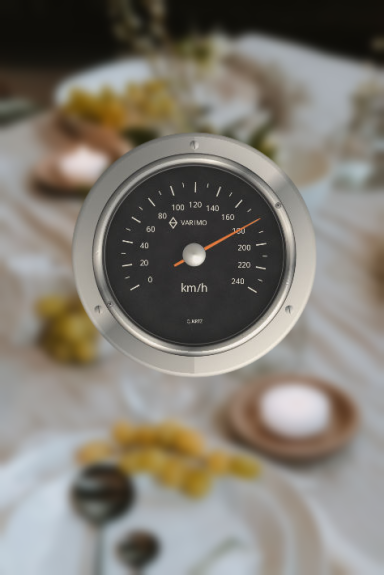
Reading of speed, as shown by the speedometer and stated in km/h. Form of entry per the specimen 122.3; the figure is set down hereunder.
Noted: 180
